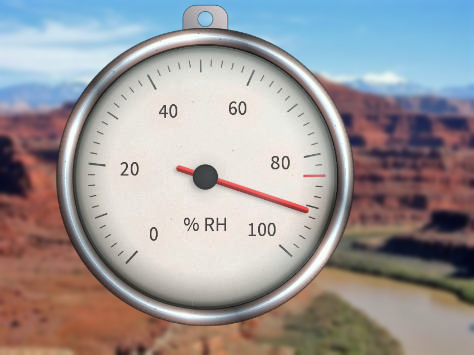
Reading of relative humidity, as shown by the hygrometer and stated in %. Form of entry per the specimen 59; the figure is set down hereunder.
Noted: 91
